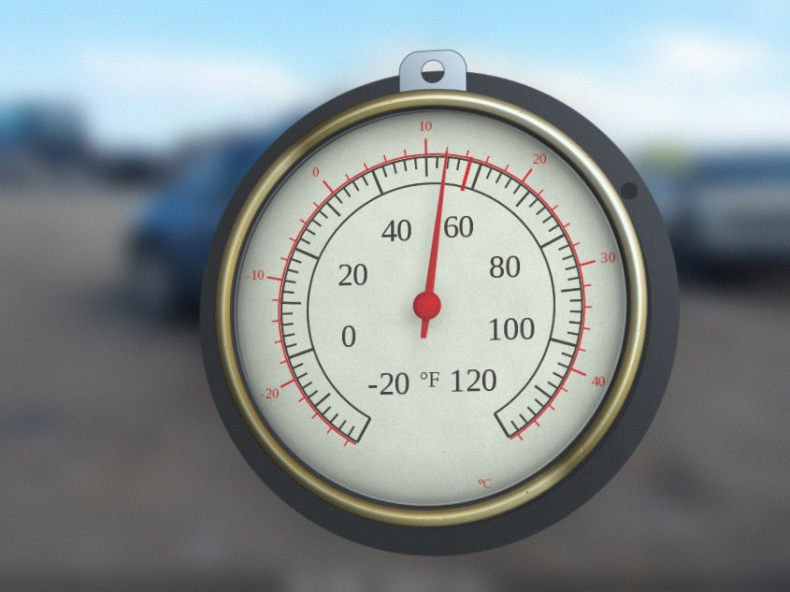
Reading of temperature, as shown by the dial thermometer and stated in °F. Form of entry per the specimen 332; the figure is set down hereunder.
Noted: 54
